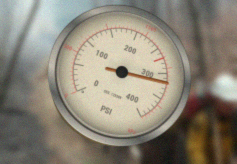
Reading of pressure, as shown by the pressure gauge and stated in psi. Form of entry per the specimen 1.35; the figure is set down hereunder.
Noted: 320
